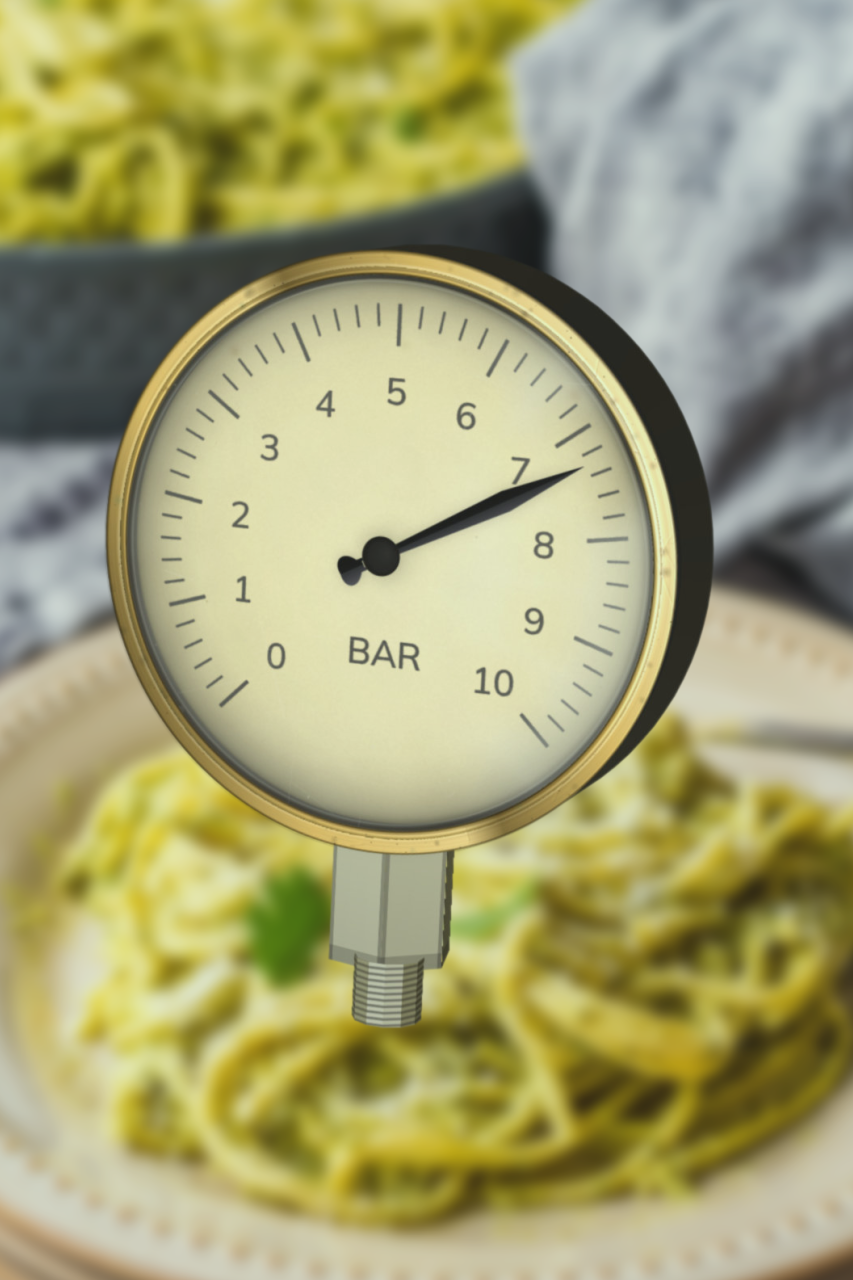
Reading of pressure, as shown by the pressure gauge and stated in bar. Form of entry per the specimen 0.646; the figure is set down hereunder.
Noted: 7.3
